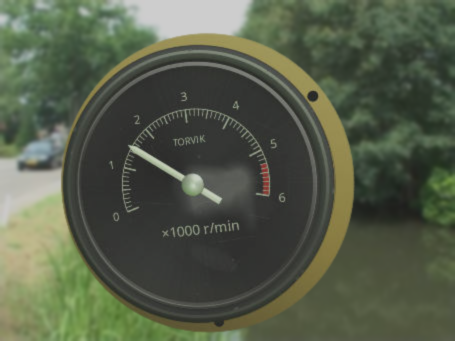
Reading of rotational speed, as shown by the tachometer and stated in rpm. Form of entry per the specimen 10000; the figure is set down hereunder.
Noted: 1500
